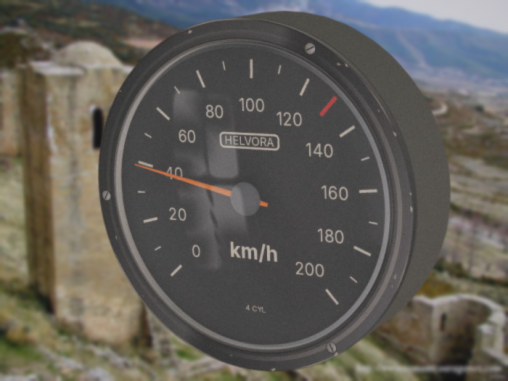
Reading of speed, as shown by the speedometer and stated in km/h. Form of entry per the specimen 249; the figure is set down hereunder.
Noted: 40
